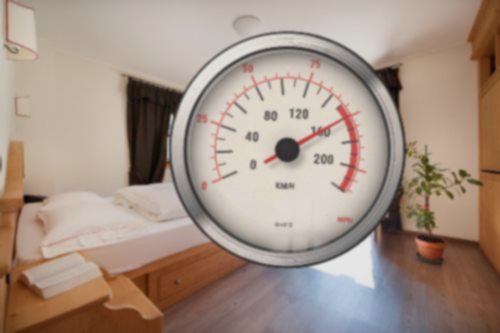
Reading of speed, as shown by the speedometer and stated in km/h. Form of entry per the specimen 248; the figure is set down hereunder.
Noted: 160
